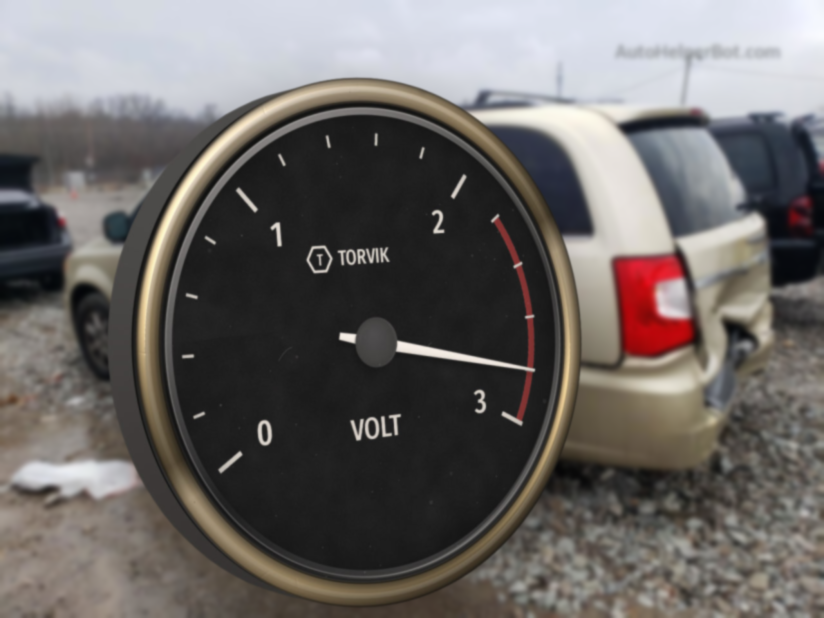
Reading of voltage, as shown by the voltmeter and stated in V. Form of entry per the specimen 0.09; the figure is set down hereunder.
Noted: 2.8
